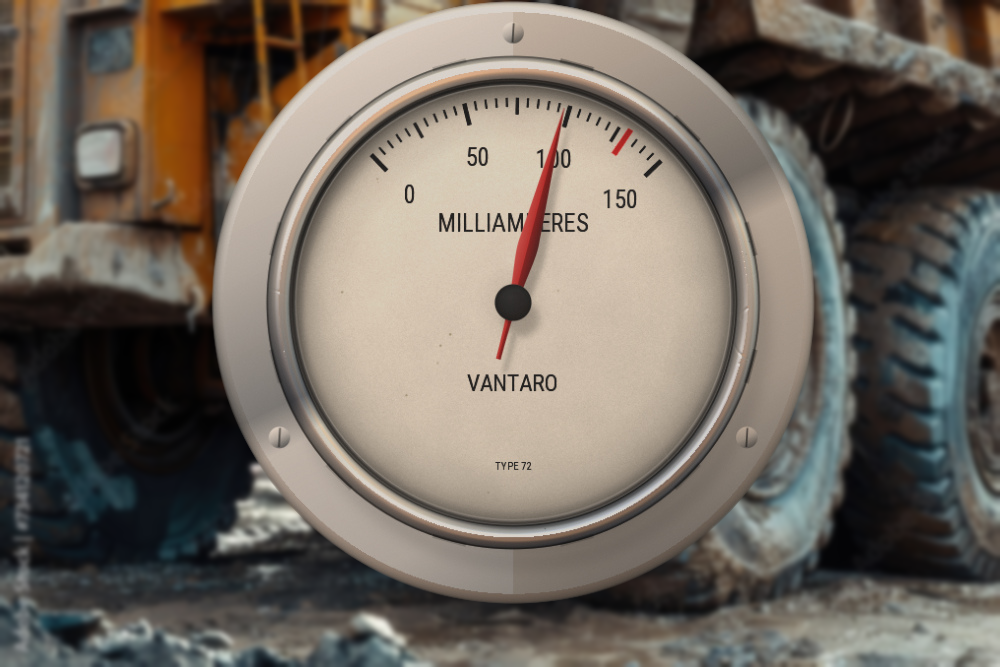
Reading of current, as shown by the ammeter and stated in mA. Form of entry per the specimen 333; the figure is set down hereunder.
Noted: 97.5
